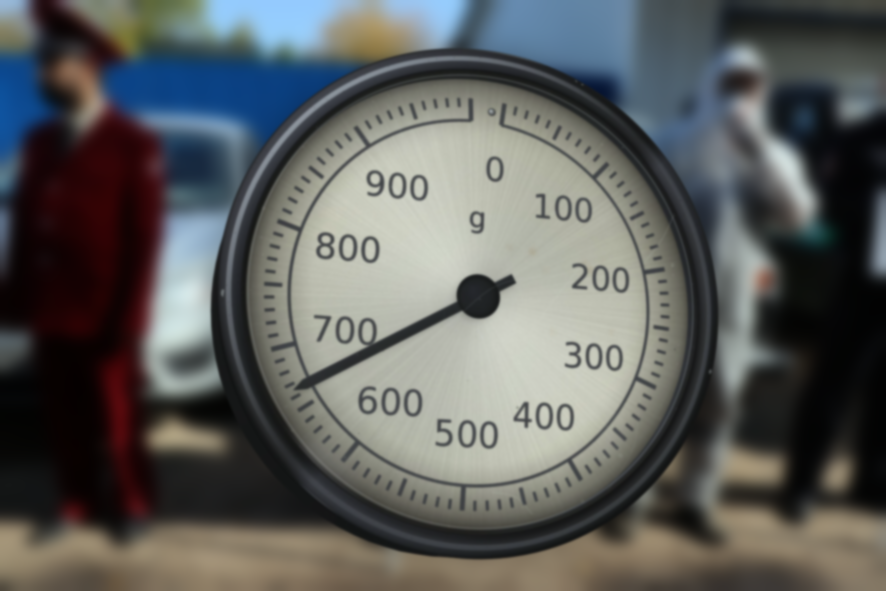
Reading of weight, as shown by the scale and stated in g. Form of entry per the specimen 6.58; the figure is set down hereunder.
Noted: 665
